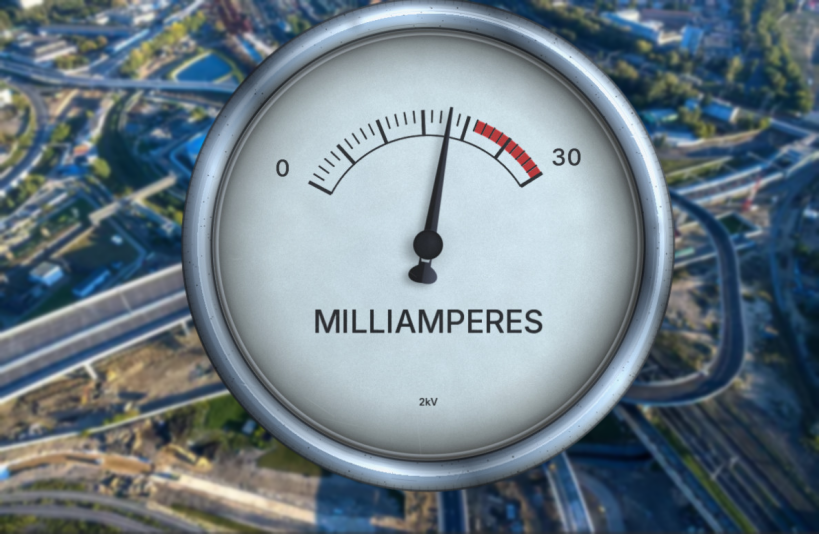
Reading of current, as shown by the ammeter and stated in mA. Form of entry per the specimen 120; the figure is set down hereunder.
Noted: 18
